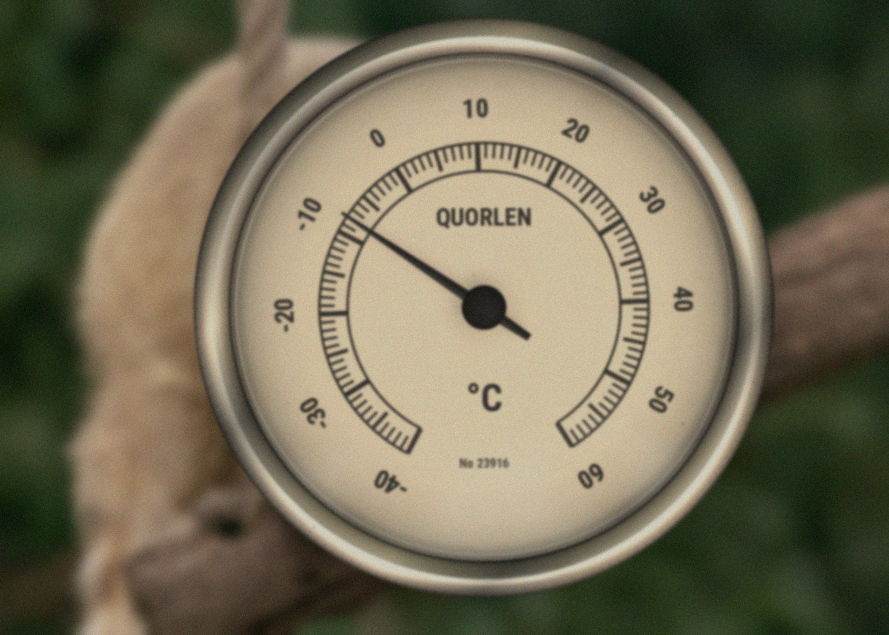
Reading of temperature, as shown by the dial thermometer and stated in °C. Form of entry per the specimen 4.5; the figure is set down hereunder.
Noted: -8
